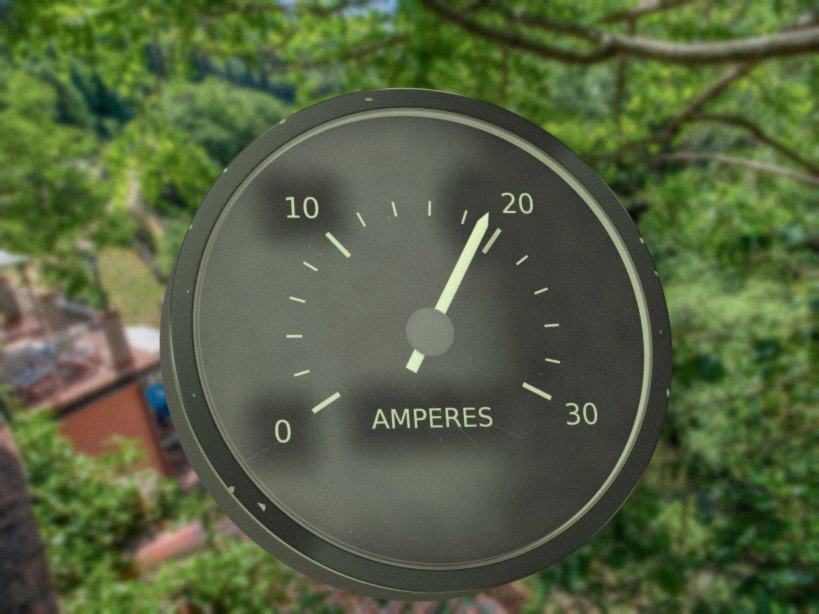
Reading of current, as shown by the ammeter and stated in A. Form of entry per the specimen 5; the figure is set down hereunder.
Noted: 19
